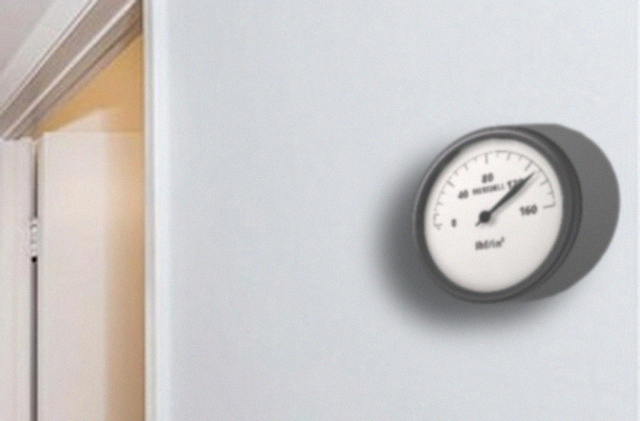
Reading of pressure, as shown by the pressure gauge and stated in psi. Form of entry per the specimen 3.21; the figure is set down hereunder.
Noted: 130
